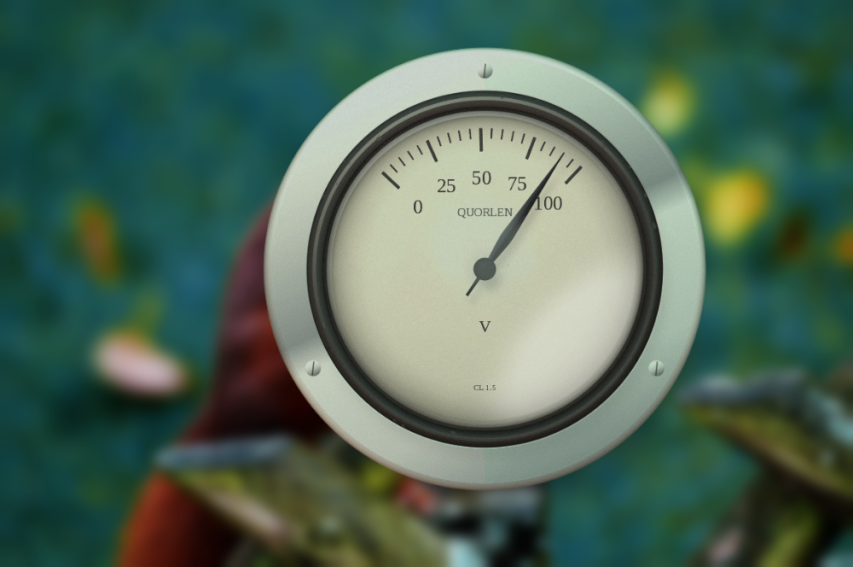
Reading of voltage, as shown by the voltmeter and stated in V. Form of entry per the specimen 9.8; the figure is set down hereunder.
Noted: 90
